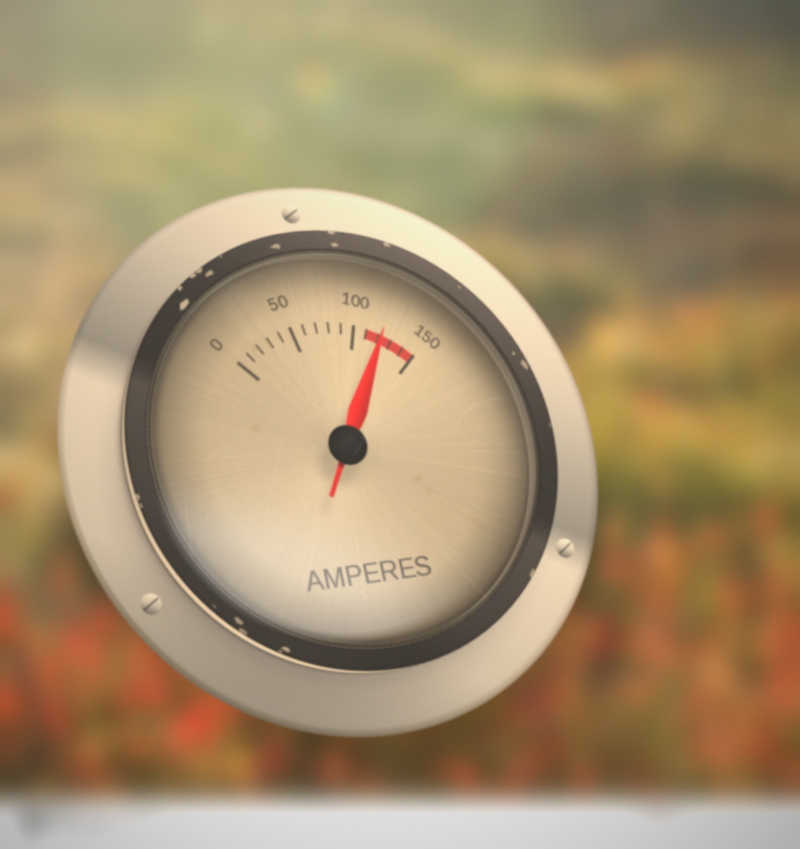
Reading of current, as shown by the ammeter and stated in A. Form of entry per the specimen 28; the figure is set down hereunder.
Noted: 120
